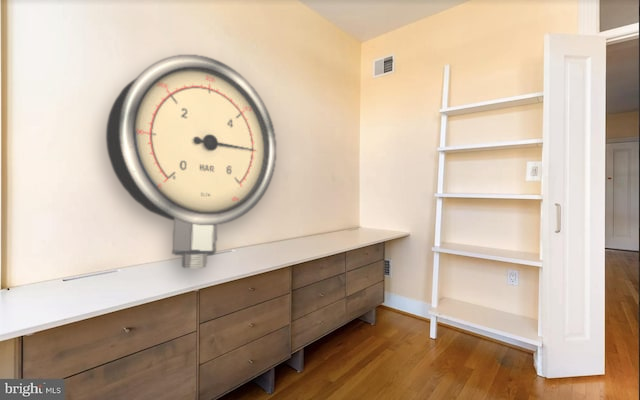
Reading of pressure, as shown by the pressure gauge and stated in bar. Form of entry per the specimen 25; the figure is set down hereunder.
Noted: 5
